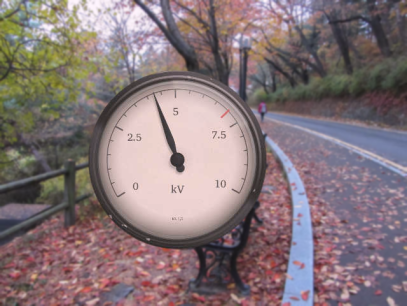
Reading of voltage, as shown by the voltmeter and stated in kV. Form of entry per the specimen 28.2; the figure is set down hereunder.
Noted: 4.25
